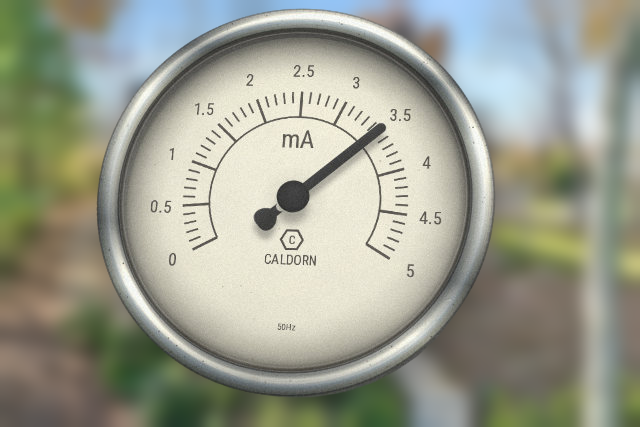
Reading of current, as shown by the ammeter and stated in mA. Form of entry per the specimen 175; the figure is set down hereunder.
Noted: 3.5
